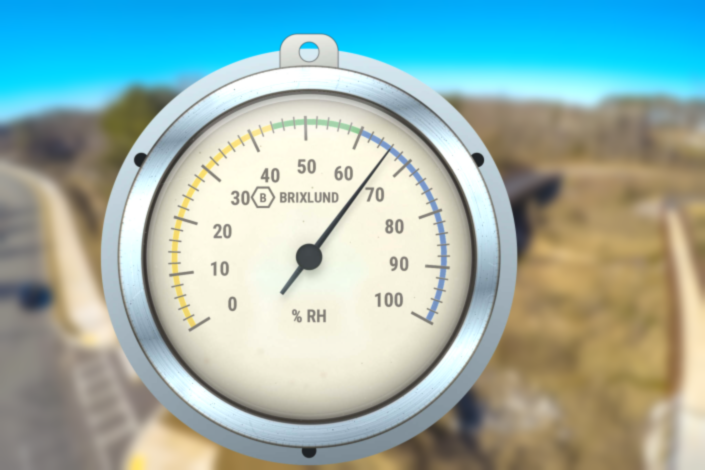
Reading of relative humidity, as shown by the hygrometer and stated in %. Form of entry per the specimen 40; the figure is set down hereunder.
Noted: 66
